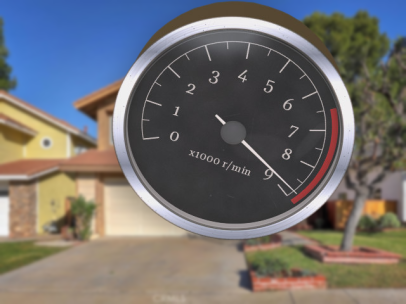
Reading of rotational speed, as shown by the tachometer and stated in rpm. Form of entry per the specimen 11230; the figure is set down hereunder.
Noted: 8750
